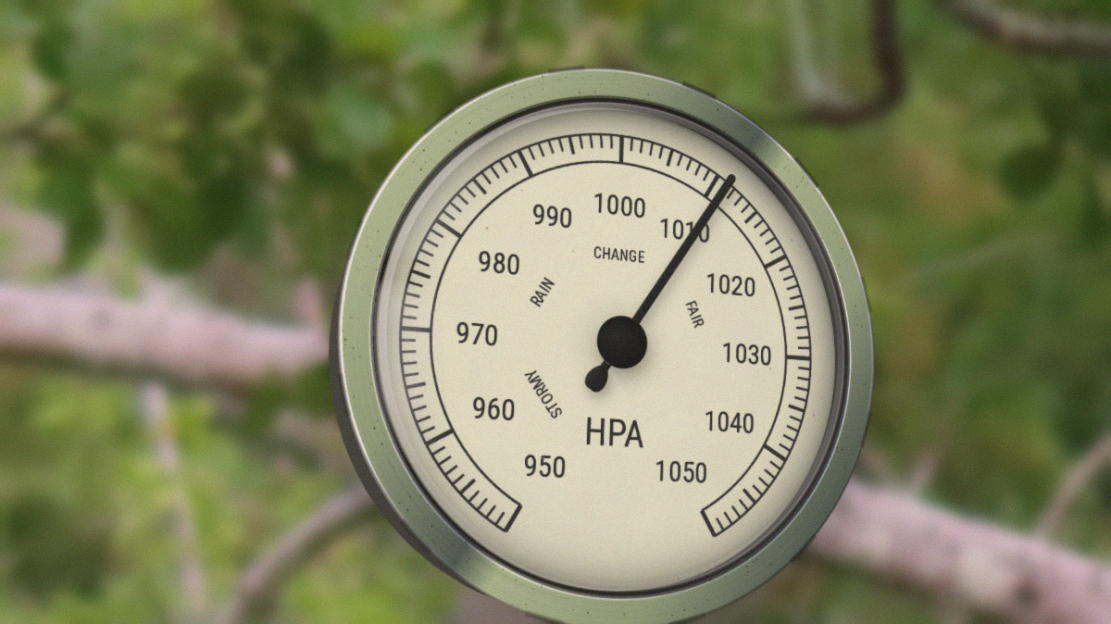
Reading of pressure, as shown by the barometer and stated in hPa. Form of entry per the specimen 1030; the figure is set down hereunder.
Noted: 1011
